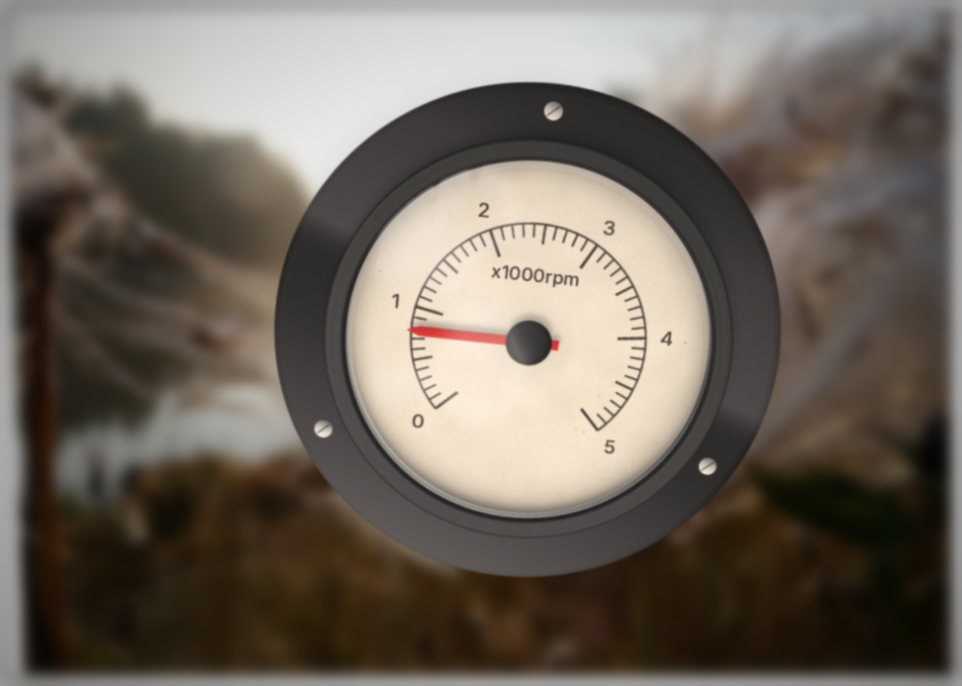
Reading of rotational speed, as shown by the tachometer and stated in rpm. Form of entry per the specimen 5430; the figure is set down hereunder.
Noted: 800
